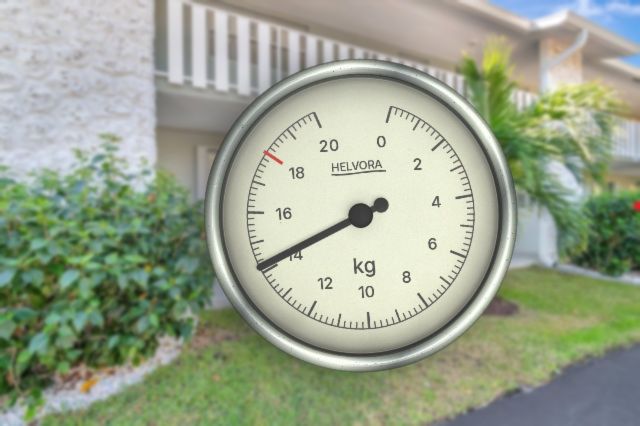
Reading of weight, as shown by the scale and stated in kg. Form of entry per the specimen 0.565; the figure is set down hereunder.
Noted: 14.2
